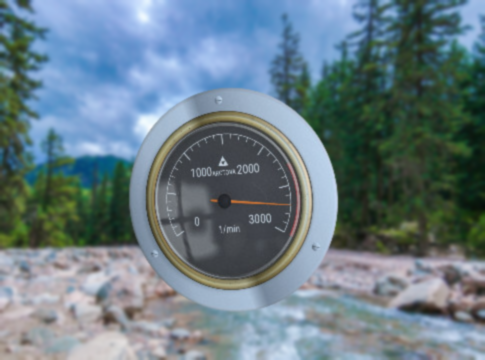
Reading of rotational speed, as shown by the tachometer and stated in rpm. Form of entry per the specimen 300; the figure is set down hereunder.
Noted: 2700
